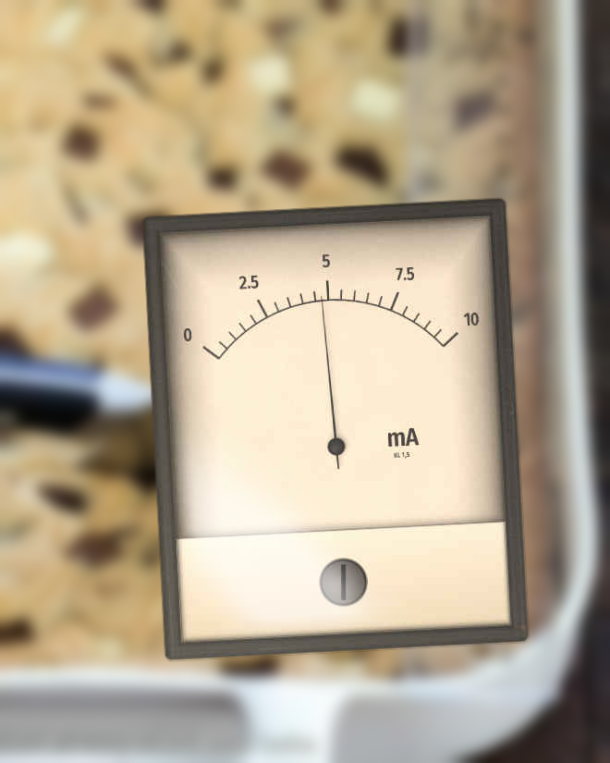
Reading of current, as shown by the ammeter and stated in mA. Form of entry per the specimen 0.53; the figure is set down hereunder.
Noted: 4.75
